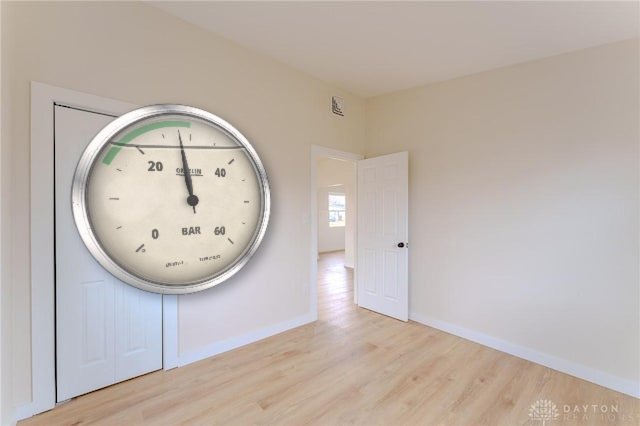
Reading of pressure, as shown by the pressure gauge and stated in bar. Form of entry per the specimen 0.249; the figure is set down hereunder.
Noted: 27.5
